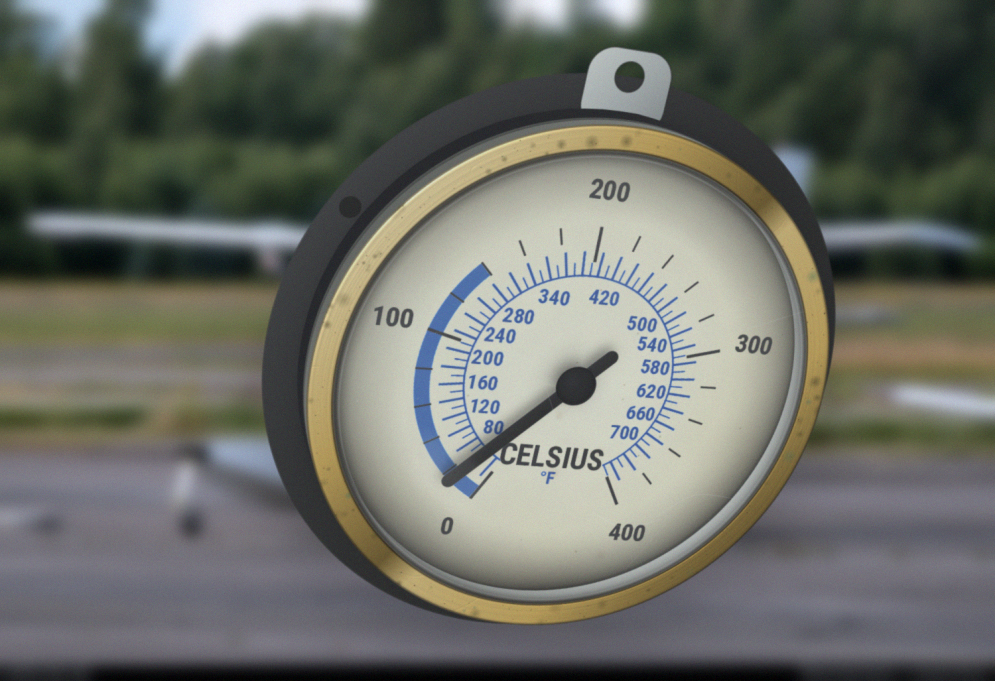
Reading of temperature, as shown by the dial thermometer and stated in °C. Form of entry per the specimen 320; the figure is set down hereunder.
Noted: 20
